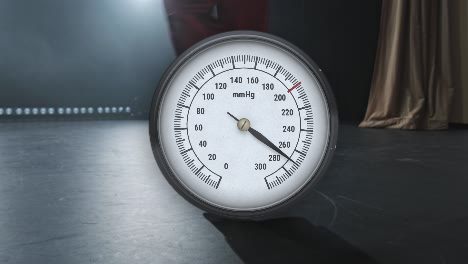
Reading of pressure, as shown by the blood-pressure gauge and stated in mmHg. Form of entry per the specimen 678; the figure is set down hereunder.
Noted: 270
